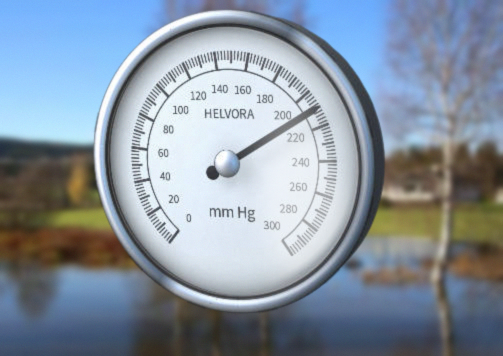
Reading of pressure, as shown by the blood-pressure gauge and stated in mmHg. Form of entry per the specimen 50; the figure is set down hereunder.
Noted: 210
